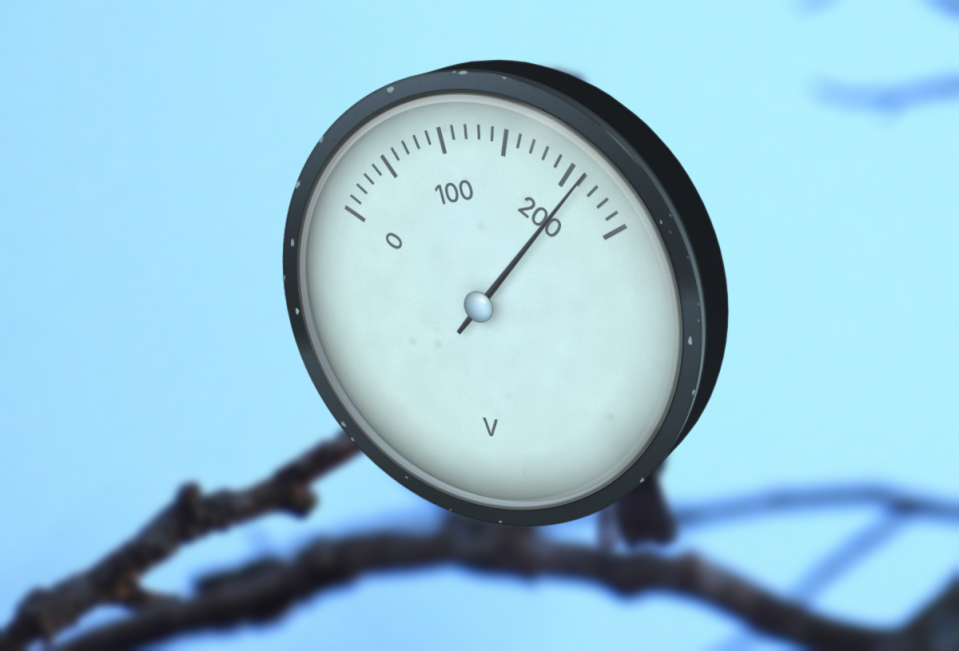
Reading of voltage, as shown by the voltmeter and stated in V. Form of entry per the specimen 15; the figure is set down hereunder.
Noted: 210
